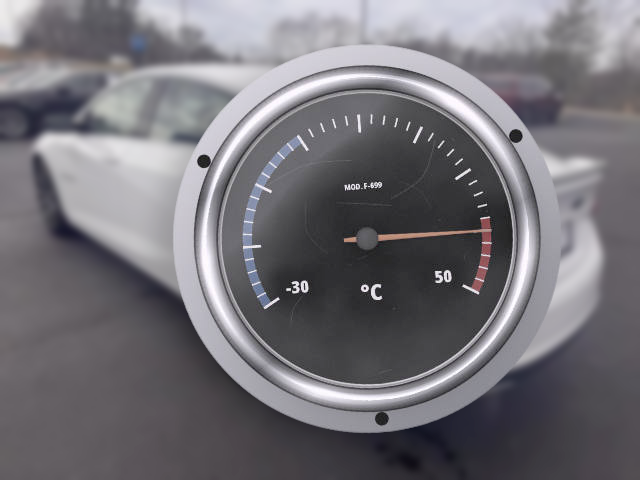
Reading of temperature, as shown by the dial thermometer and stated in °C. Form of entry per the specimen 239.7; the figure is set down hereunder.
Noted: 40
